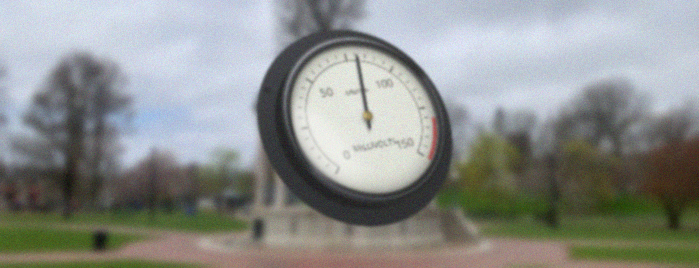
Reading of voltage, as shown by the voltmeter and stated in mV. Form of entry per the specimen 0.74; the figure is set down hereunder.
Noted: 80
